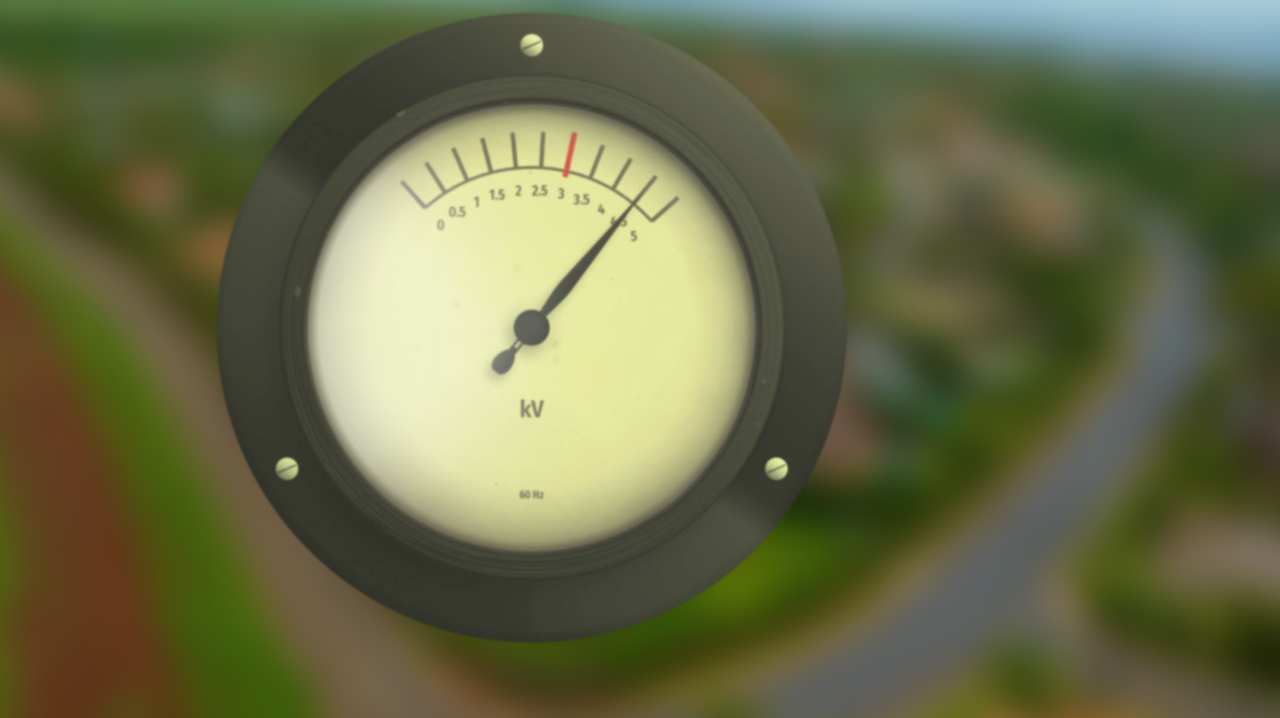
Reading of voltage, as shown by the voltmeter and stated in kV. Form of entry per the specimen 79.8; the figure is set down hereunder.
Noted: 4.5
